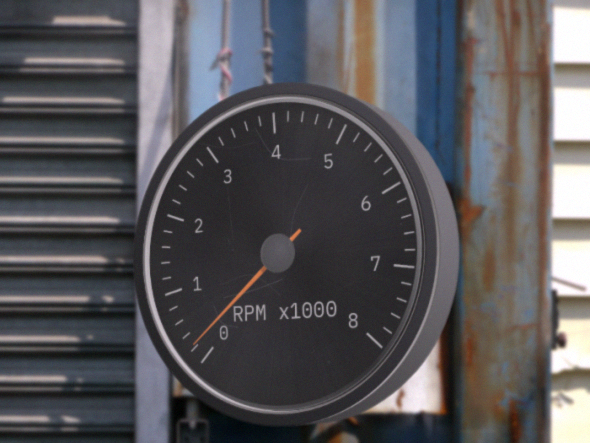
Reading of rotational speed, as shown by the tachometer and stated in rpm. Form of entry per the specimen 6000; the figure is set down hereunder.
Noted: 200
